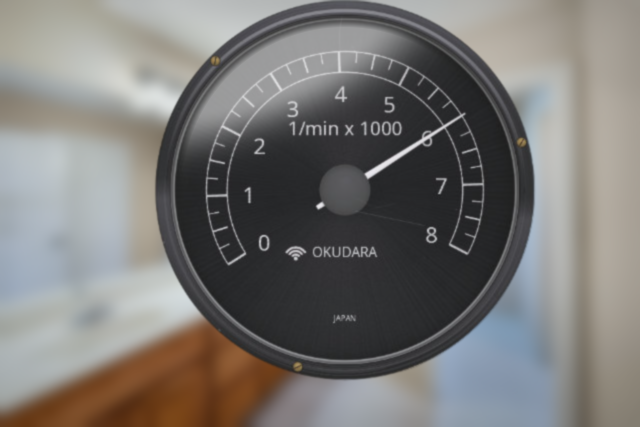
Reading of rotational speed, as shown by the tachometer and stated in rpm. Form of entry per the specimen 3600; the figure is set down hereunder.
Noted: 6000
